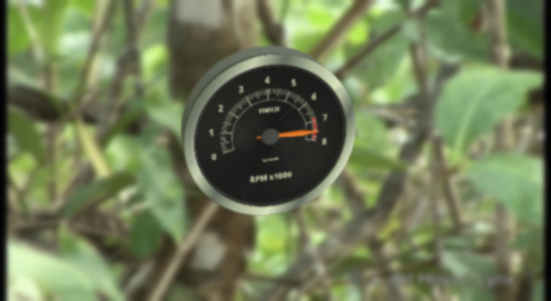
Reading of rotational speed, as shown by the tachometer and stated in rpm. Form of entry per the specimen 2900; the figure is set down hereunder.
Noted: 7500
